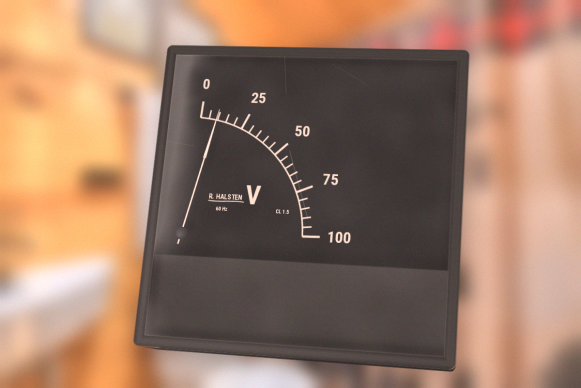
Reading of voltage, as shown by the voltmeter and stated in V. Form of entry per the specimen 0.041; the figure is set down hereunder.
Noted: 10
